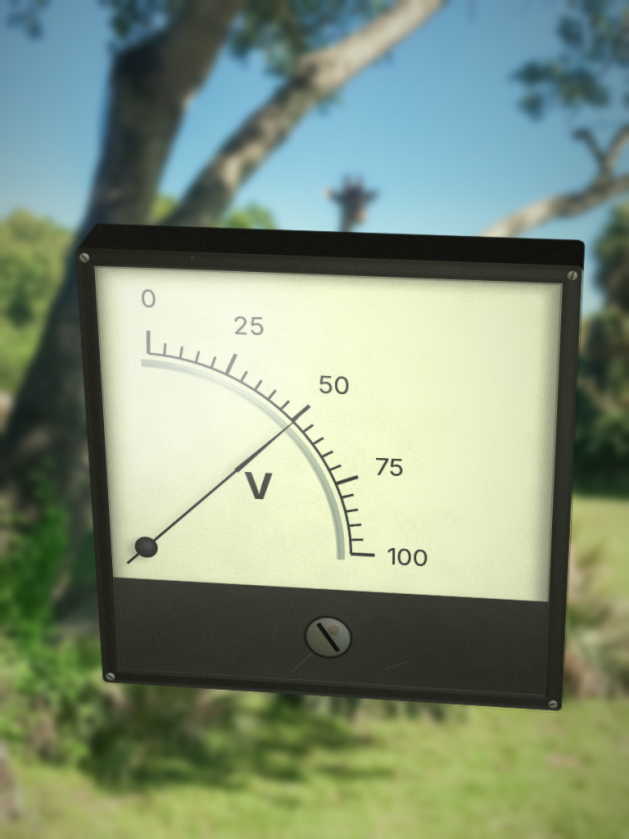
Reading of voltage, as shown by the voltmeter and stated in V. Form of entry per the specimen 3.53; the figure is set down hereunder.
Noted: 50
